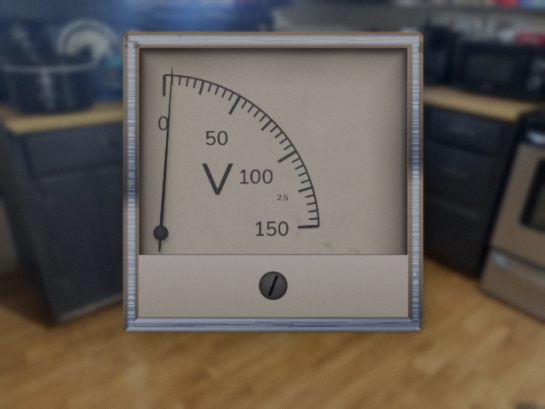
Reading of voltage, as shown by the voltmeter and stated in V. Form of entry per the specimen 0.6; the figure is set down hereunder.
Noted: 5
